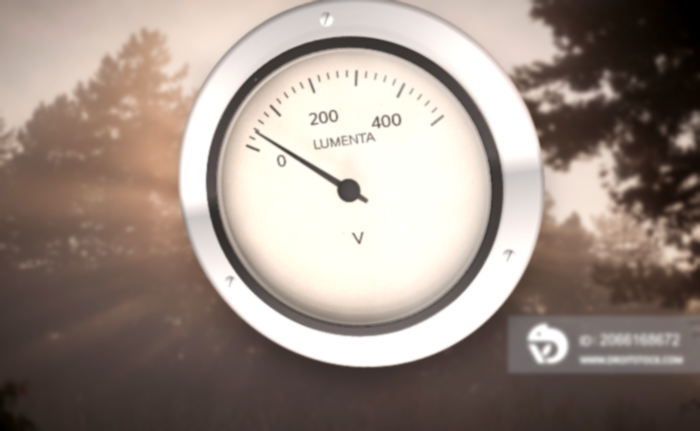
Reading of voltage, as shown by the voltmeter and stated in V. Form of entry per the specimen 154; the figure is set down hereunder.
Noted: 40
